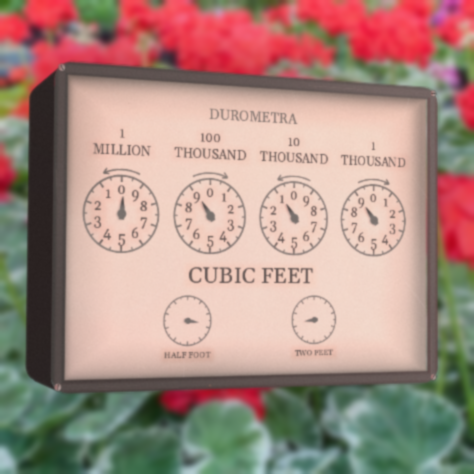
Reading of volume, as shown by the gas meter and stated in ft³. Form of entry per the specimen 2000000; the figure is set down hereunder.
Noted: 990900
